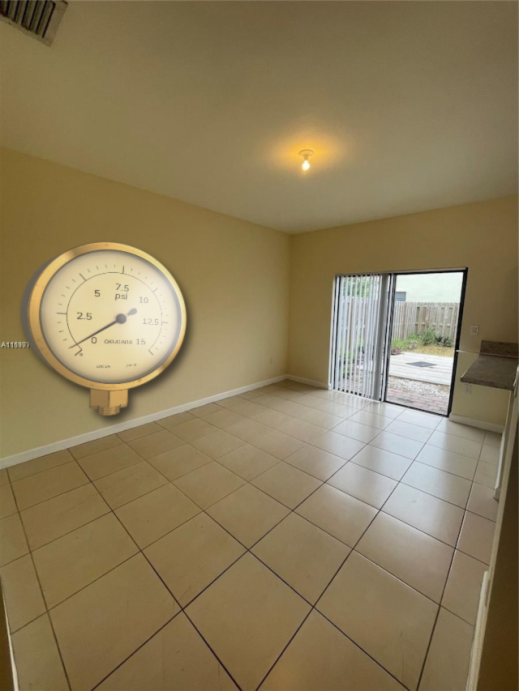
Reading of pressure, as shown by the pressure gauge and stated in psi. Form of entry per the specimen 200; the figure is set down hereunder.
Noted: 0.5
